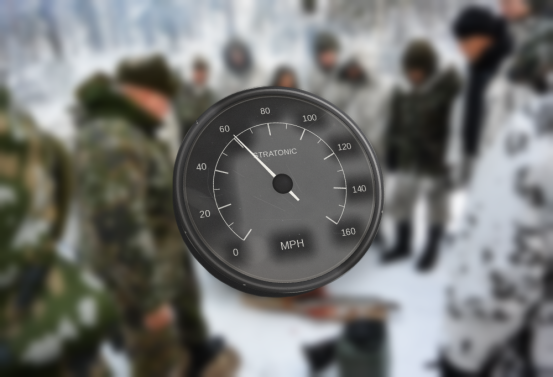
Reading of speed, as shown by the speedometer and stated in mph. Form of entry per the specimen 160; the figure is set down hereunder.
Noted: 60
